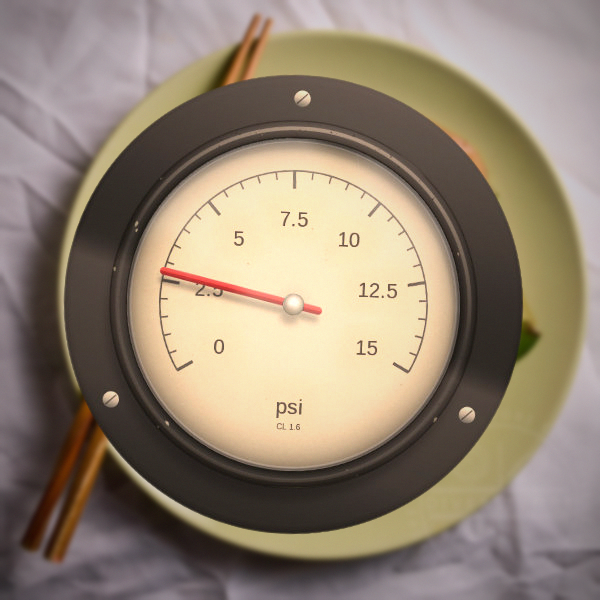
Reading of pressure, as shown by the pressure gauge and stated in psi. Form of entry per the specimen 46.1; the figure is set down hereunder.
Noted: 2.75
